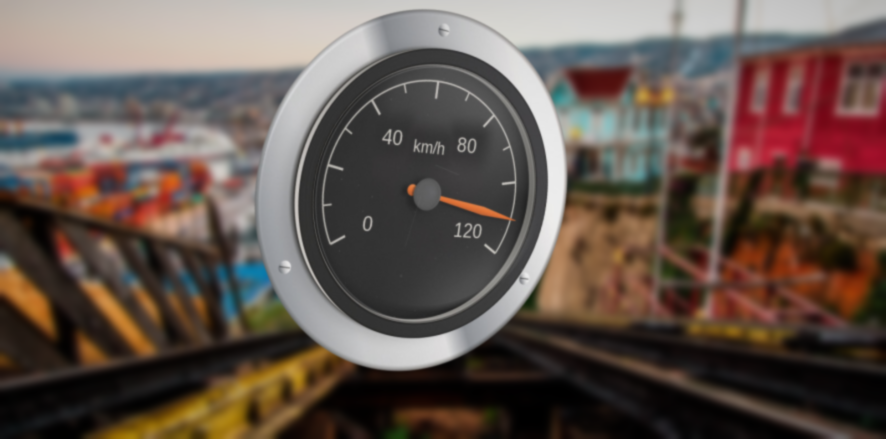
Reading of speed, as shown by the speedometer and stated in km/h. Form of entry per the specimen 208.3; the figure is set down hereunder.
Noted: 110
